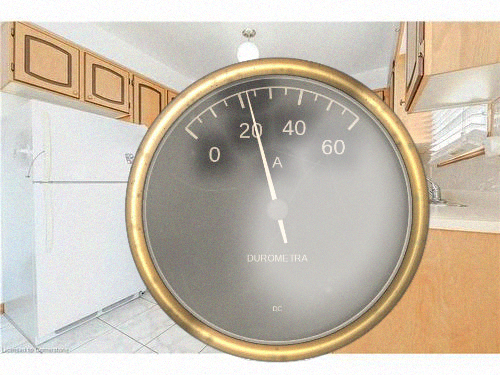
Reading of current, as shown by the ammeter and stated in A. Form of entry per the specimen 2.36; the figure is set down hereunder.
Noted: 22.5
